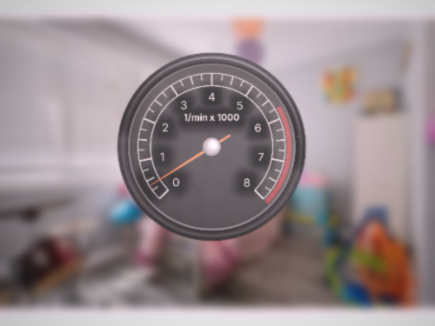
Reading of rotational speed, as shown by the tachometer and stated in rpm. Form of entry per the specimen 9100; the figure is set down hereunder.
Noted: 375
